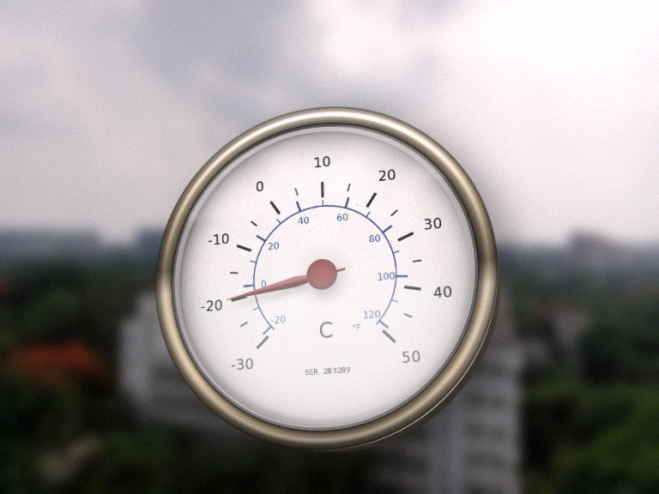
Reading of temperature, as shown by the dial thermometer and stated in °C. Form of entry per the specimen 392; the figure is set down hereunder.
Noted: -20
